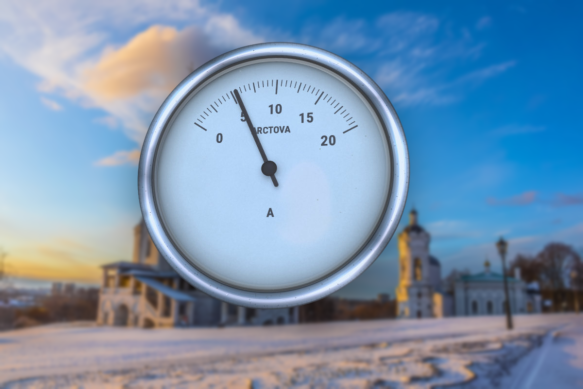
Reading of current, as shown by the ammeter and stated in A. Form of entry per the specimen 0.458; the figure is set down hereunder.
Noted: 5.5
